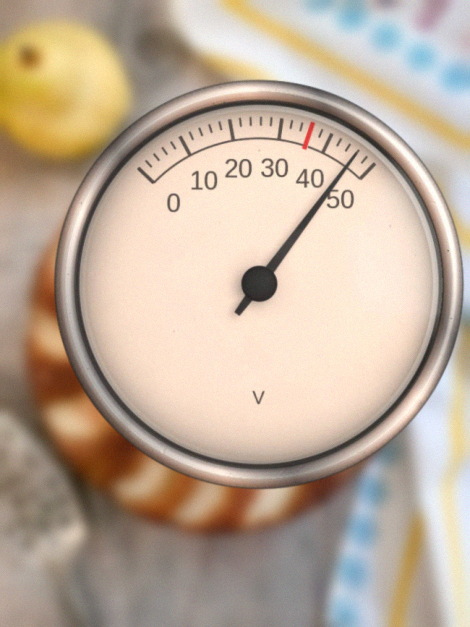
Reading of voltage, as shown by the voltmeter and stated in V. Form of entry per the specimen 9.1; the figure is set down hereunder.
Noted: 46
